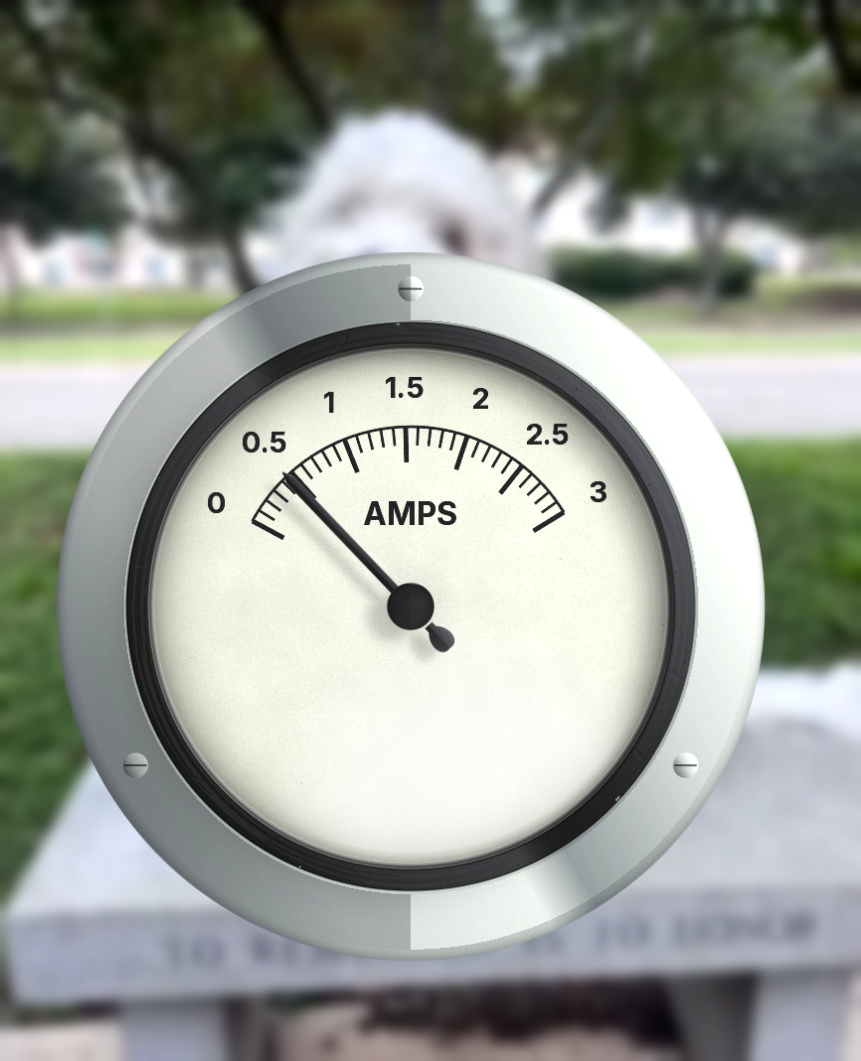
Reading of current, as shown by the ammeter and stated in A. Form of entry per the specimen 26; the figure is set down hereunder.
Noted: 0.45
